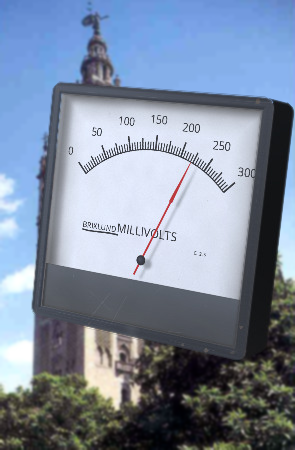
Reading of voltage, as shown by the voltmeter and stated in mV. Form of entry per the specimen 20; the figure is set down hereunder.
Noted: 225
